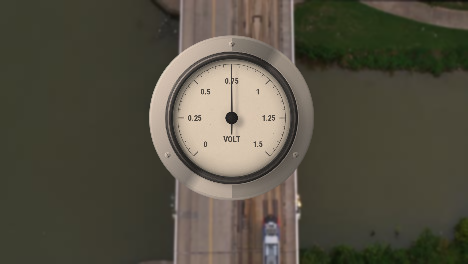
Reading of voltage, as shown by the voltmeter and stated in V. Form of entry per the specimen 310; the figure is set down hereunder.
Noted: 0.75
